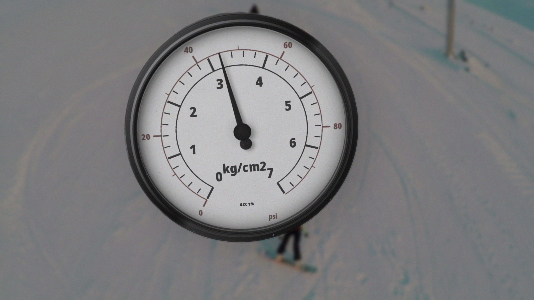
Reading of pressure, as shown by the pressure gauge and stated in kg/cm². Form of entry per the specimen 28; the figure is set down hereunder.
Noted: 3.2
